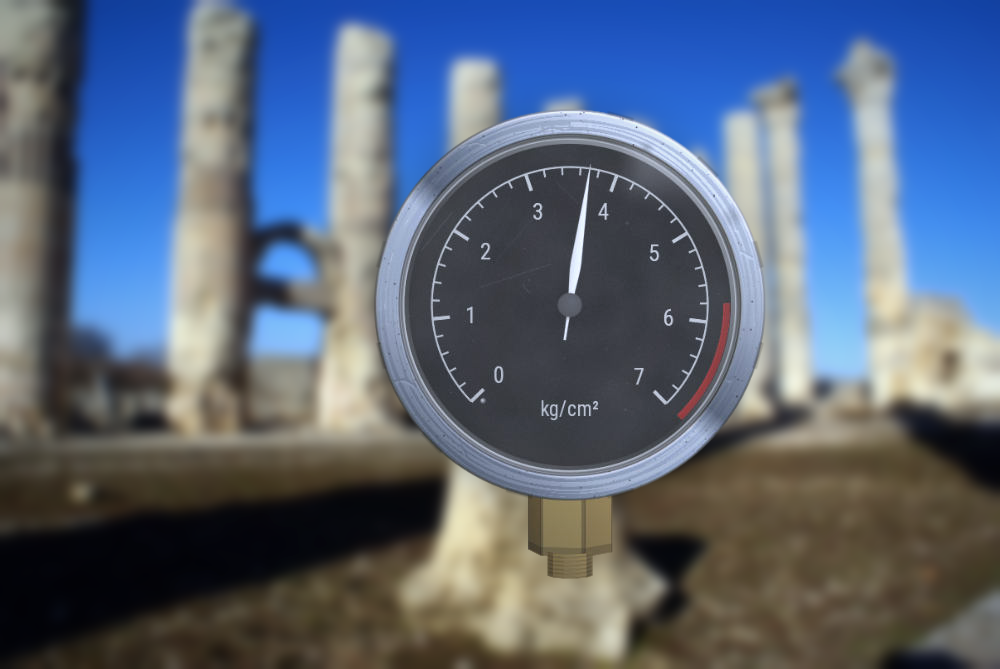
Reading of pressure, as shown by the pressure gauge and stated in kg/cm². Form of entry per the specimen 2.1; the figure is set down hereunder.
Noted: 3.7
